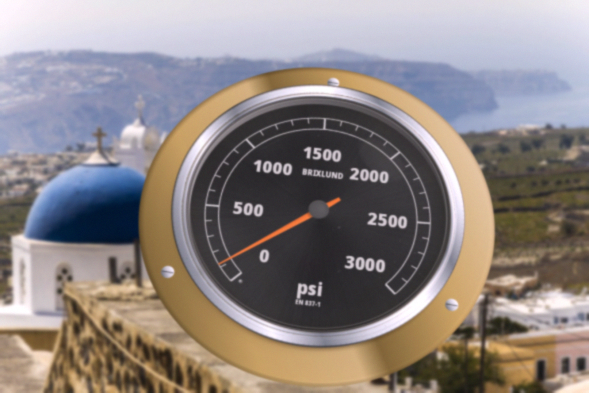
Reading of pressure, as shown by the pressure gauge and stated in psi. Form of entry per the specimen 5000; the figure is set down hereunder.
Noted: 100
